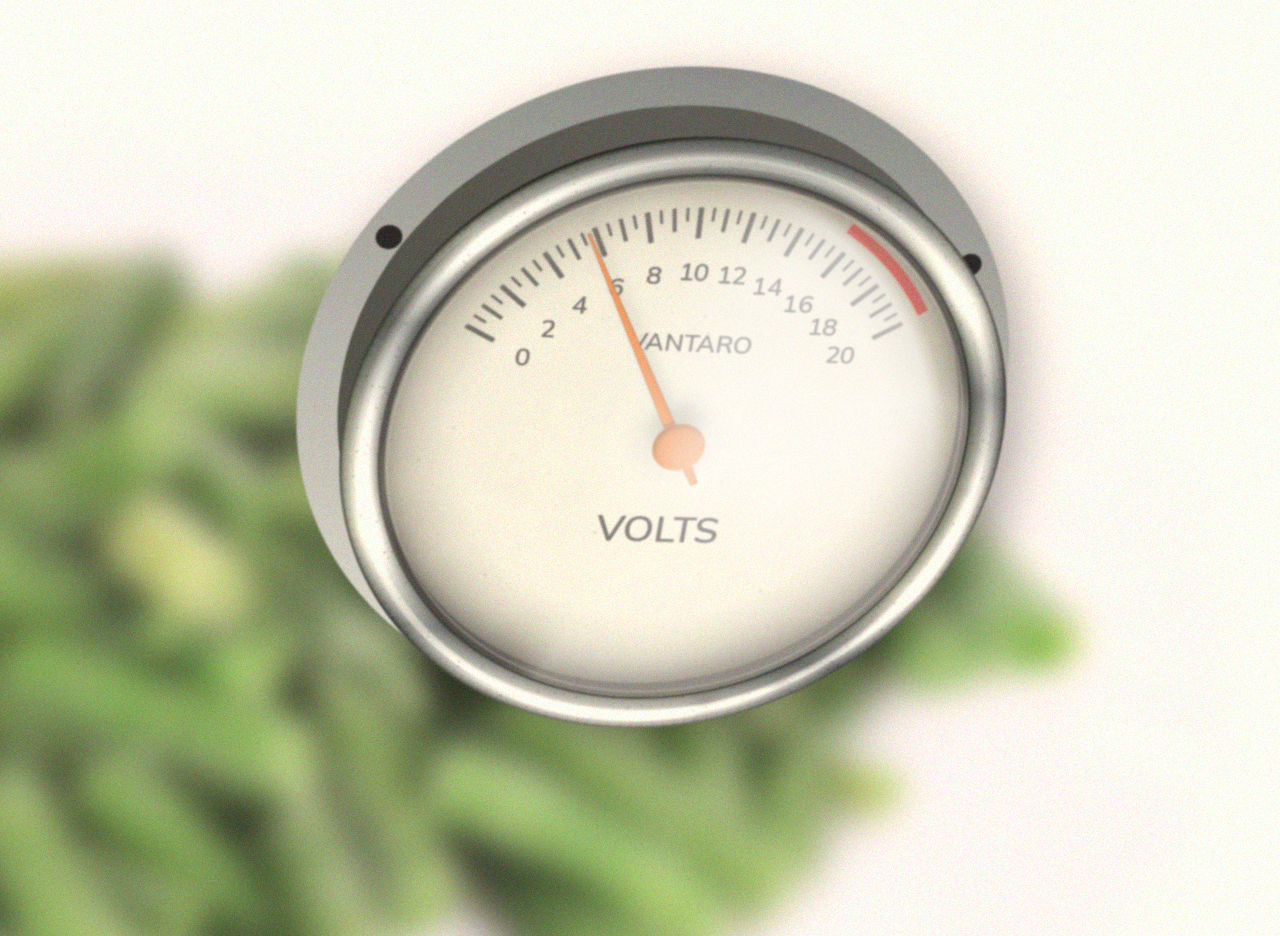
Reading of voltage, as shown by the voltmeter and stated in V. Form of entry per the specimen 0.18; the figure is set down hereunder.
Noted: 5.75
